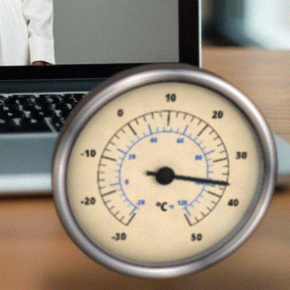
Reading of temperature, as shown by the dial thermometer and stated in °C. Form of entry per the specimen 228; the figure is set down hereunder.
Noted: 36
